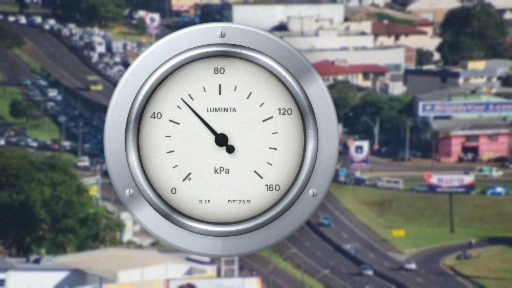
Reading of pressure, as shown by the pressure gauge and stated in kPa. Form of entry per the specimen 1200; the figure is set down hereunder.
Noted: 55
